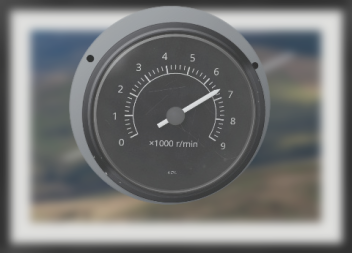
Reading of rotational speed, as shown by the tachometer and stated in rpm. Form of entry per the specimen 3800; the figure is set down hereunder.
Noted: 6600
